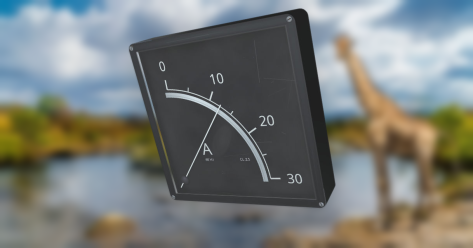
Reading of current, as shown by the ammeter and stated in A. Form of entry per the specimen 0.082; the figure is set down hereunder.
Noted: 12.5
